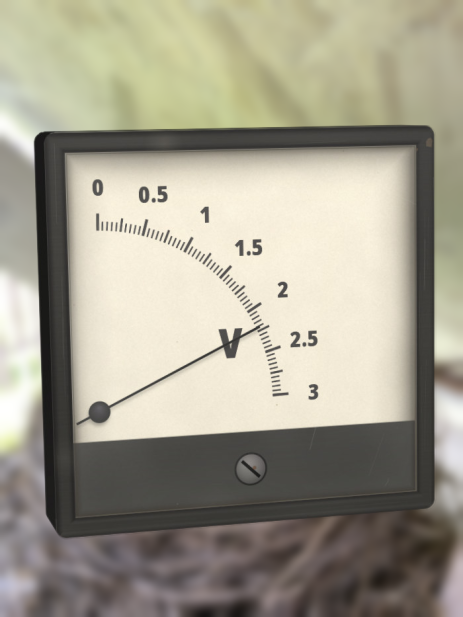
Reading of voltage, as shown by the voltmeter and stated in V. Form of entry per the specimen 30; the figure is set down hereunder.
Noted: 2.2
